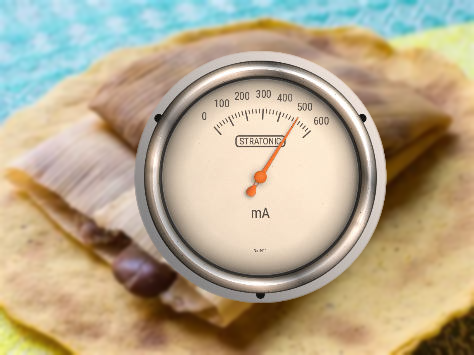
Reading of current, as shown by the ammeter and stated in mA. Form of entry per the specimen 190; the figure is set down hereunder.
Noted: 500
